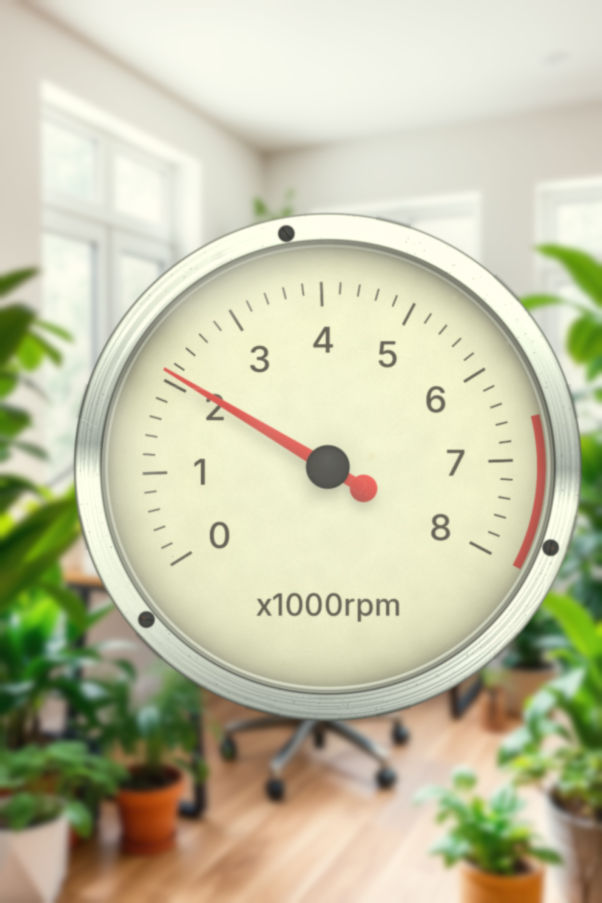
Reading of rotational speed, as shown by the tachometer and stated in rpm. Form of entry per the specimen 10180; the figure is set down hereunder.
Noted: 2100
